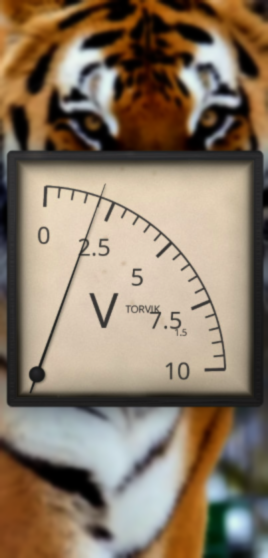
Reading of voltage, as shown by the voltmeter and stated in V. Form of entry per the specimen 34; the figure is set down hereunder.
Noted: 2
